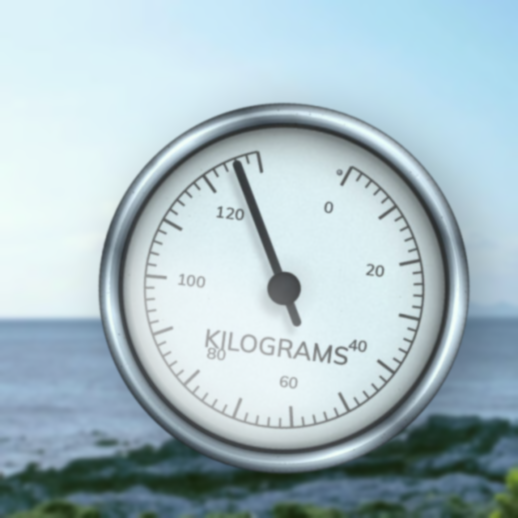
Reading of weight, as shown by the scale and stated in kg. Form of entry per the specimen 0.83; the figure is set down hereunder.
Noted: 126
